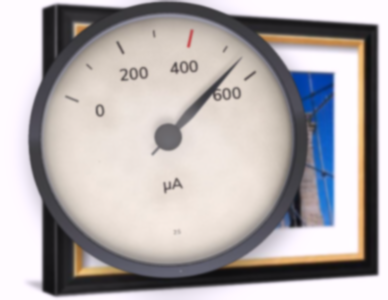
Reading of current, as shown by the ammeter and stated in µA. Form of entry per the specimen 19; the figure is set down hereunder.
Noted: 550
